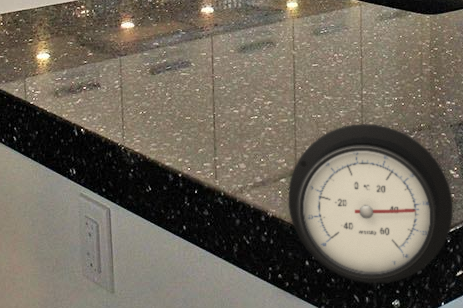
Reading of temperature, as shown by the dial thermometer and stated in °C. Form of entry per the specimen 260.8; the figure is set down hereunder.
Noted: 40
